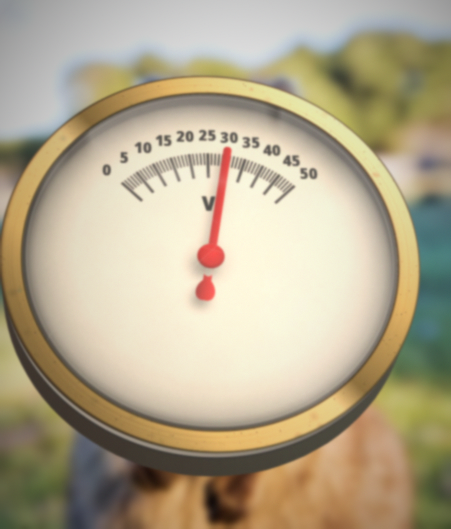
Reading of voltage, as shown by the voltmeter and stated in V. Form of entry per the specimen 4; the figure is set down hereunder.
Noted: 30
